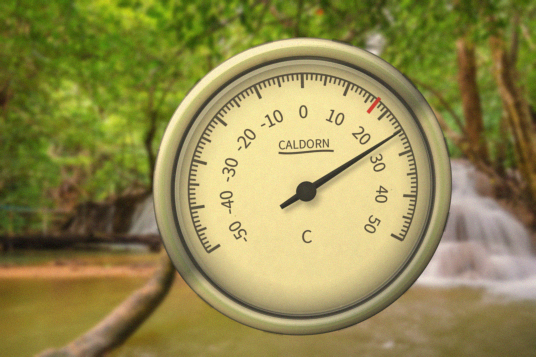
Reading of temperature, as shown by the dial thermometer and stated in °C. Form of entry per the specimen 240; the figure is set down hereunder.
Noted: 25
